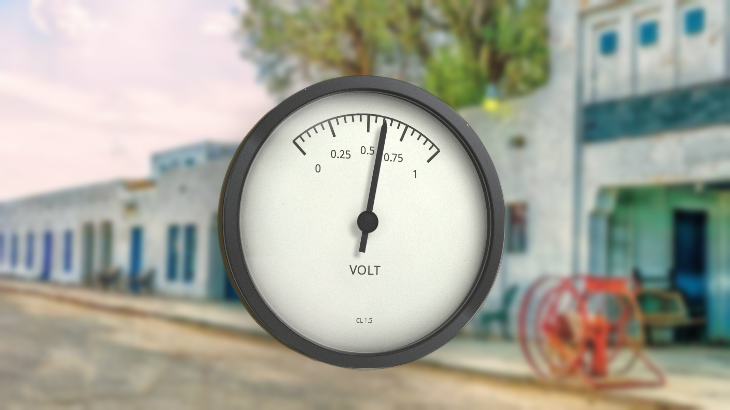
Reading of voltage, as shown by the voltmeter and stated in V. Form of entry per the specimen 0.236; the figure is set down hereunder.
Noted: 0.6
